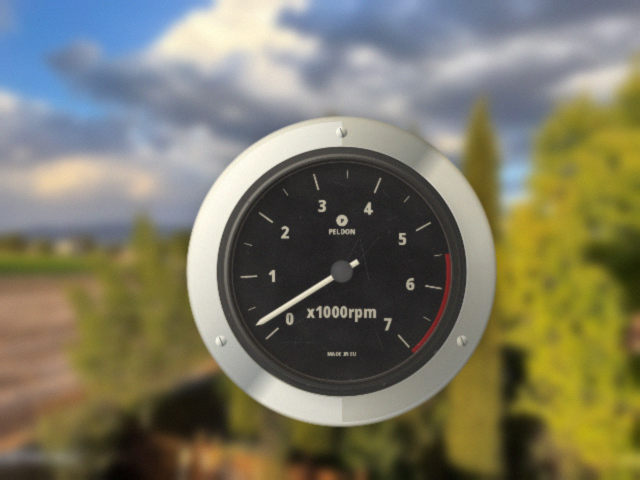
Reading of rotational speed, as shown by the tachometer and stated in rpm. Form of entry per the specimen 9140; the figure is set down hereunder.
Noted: 250
